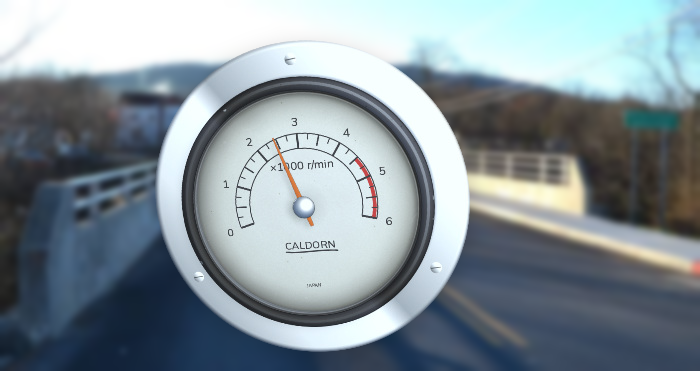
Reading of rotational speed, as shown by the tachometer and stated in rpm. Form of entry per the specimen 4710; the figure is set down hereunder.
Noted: 2500
